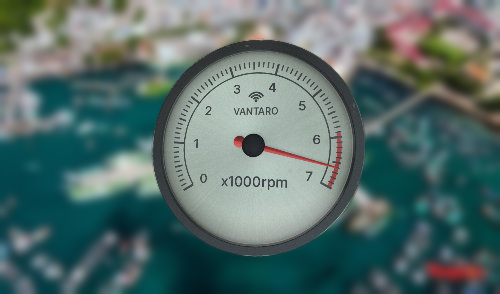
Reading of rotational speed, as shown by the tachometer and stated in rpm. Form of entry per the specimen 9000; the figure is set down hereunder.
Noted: 6600
